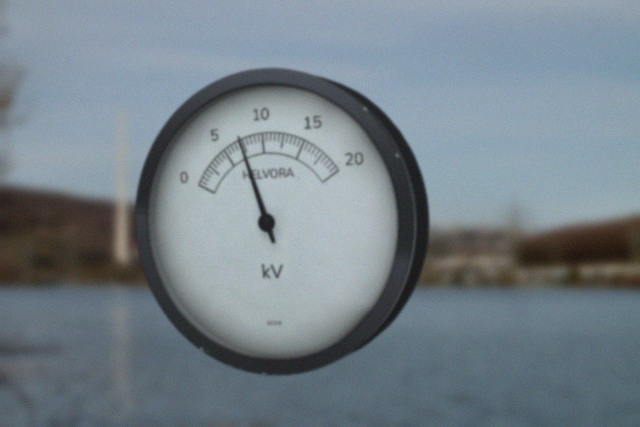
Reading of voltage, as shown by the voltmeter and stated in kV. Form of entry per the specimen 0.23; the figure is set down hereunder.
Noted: 7.5
